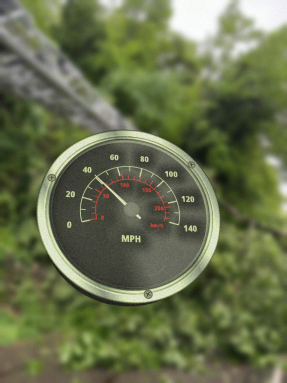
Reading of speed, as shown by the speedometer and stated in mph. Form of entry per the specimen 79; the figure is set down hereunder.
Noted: 40
